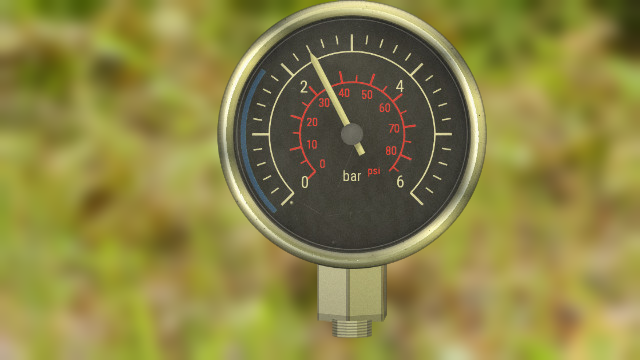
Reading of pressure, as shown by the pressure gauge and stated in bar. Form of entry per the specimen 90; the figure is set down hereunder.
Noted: 2.4
